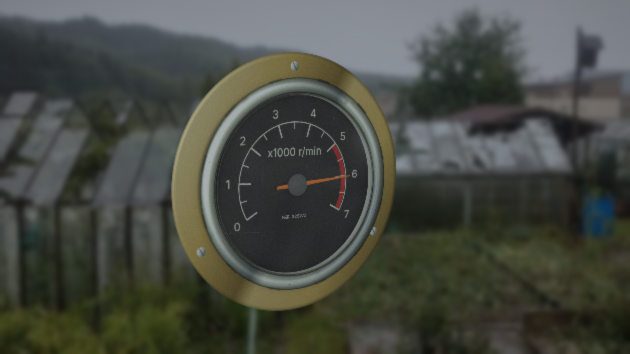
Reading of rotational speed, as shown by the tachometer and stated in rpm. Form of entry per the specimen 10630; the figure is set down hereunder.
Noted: 6000
